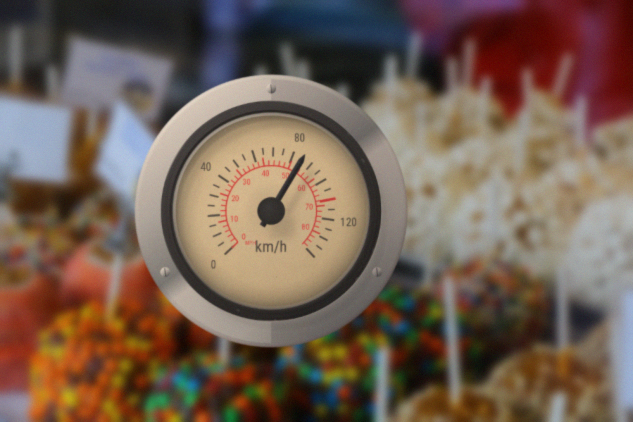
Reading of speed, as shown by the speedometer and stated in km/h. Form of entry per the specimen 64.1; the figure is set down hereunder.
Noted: 85
